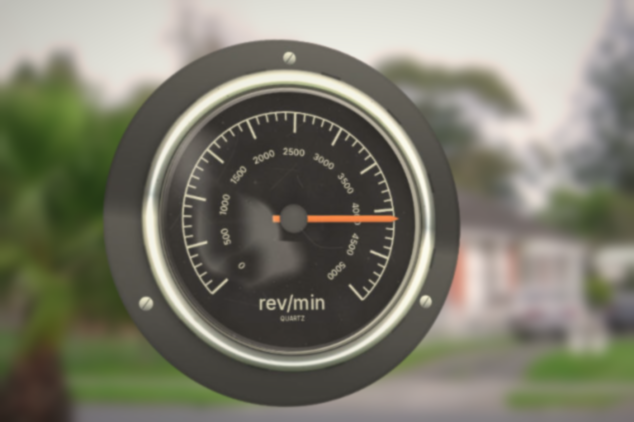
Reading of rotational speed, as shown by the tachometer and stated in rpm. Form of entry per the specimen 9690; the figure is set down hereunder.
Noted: 4100
